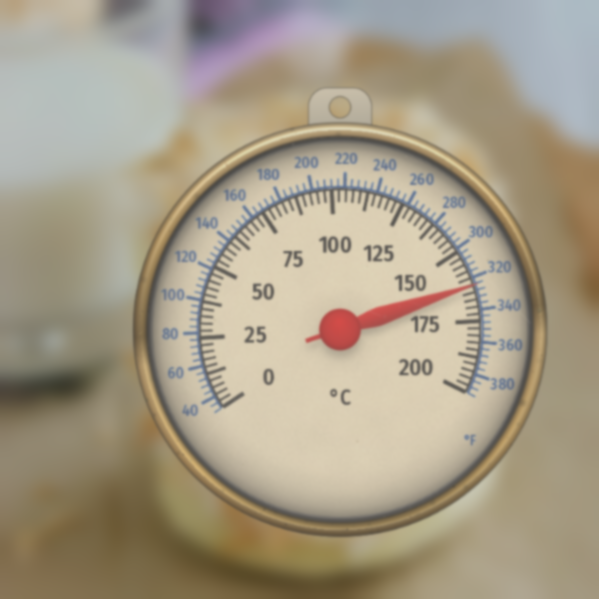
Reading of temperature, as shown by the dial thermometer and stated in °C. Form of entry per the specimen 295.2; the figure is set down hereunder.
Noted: 162.5
